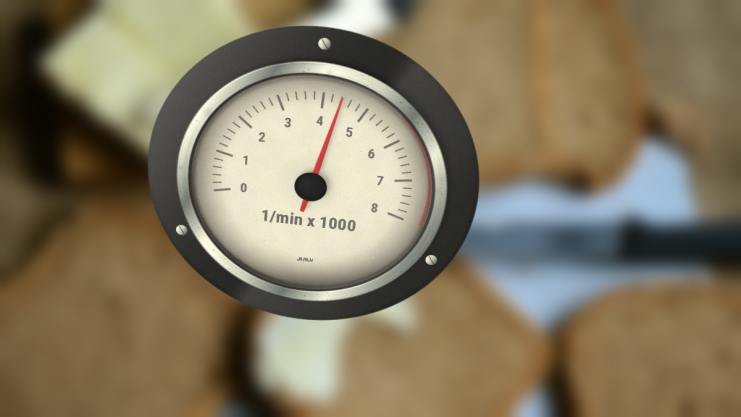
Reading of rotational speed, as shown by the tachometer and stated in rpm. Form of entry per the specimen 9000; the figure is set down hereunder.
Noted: 4400
